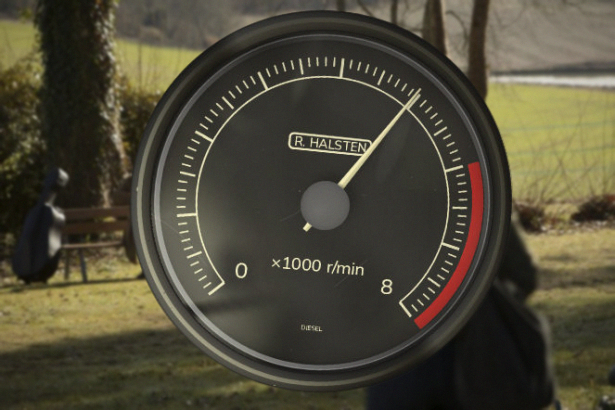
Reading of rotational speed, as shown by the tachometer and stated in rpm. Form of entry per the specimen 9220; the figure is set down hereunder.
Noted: 4950
